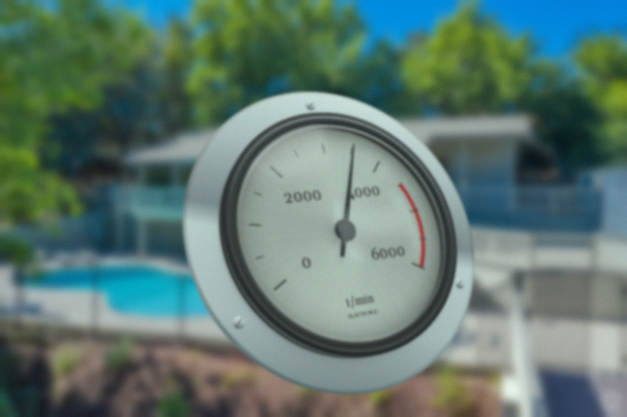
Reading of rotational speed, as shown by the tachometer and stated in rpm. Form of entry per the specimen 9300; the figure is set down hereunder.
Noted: 3500
